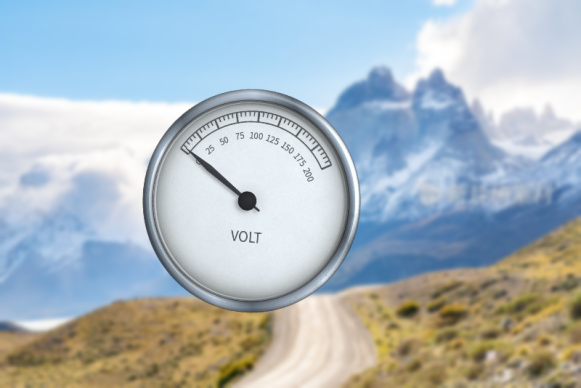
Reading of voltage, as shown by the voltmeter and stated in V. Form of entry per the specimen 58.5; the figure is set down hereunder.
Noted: 5
